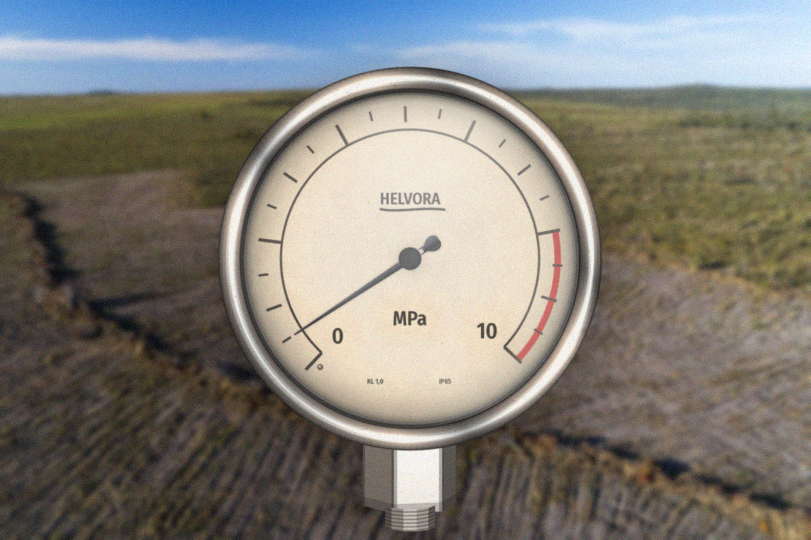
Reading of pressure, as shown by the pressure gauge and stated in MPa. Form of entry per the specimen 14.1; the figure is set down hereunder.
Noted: 0.5
